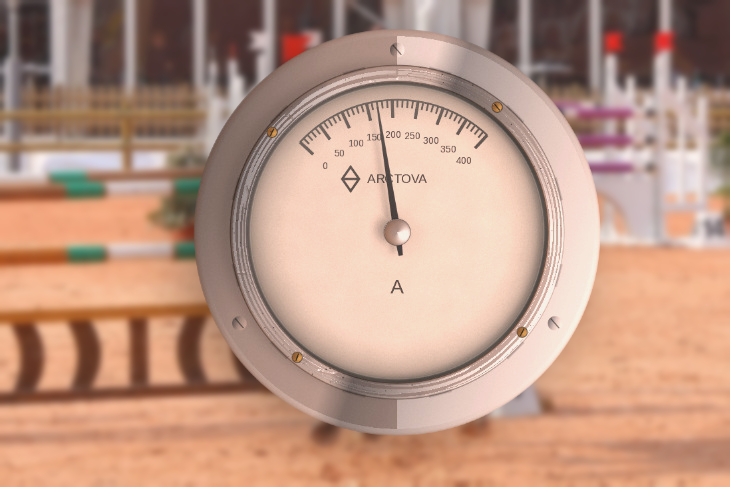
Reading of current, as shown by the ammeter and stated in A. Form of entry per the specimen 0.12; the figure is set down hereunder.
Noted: 170
